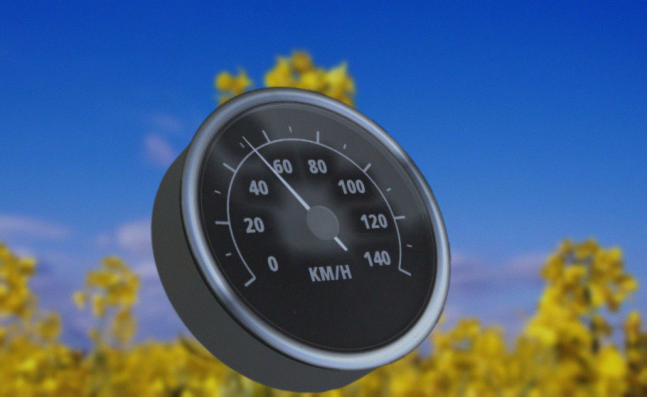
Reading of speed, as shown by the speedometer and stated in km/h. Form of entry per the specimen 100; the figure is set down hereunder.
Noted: 50
